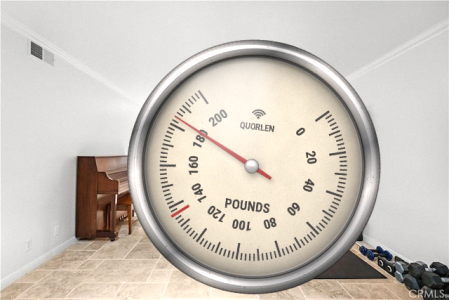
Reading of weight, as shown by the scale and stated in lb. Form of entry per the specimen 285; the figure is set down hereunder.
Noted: 184
